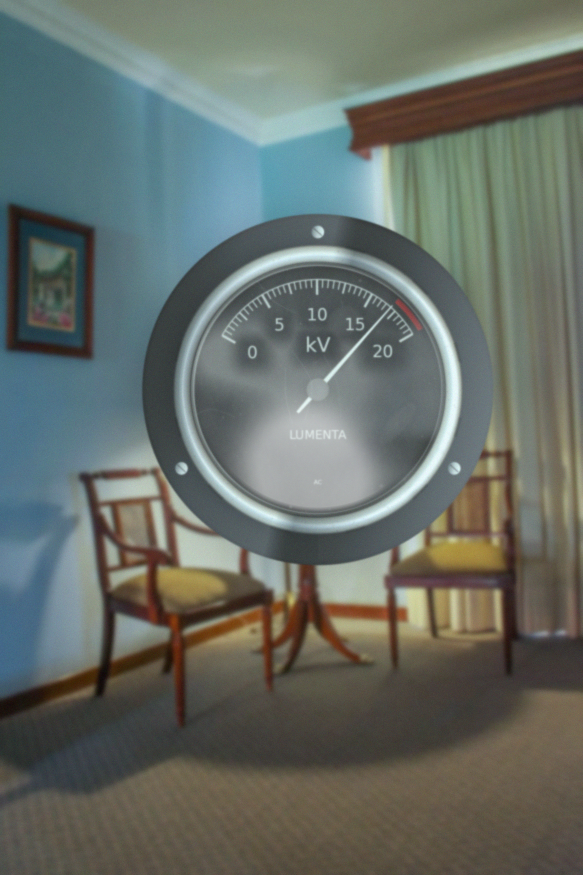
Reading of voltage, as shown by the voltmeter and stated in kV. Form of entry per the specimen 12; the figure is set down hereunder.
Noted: 17
